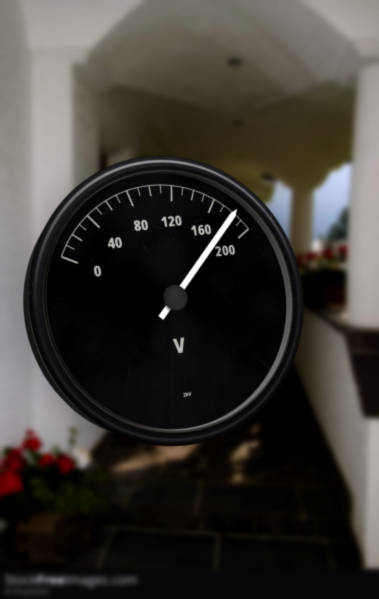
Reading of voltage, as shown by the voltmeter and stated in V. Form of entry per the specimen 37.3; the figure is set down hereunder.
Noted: 180
